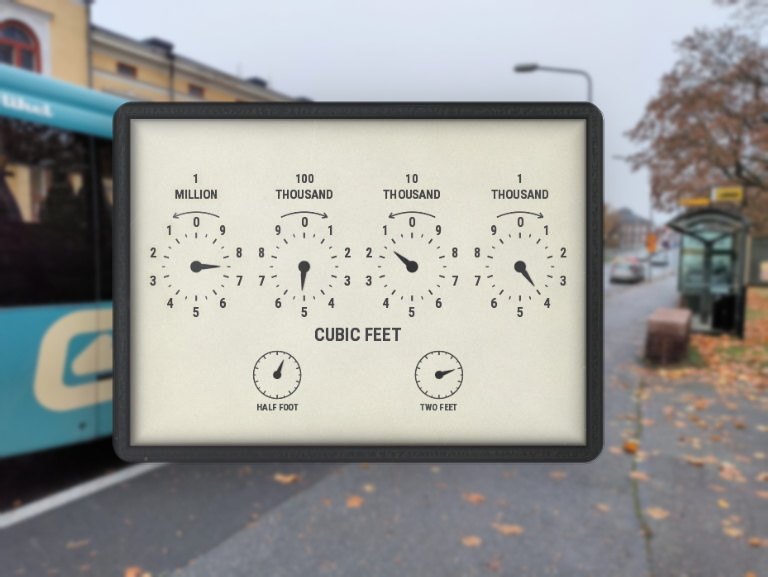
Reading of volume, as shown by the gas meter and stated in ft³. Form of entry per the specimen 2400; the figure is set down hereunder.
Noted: 751400
